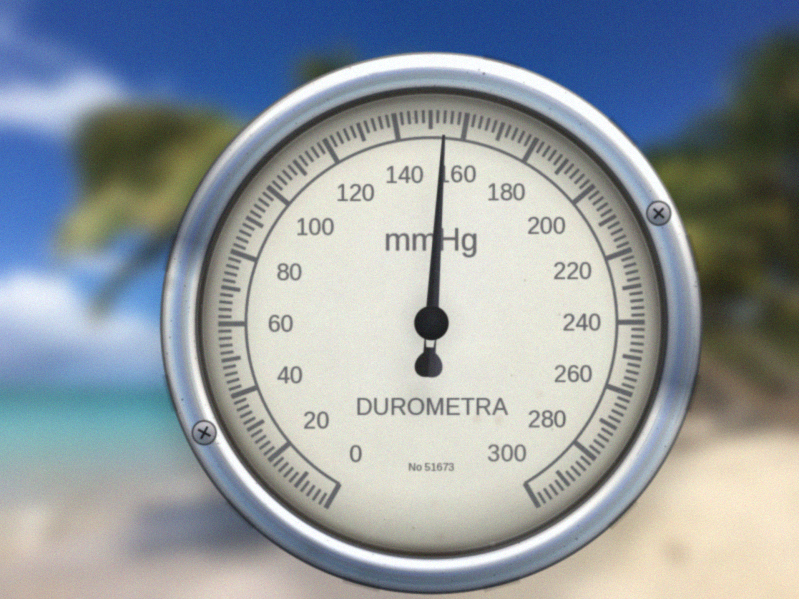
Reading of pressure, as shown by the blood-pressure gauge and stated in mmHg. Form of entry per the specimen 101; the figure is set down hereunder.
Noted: 154
